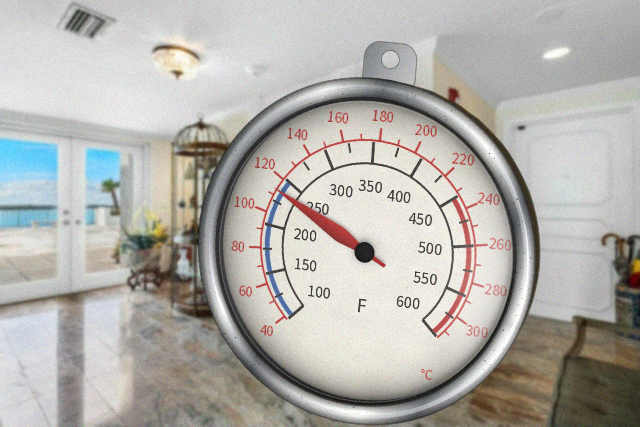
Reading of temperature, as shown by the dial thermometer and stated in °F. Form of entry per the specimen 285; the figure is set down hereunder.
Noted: 237.5
